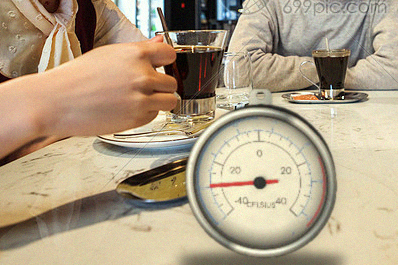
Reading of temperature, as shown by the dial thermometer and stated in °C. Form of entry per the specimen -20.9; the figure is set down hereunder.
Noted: -28
